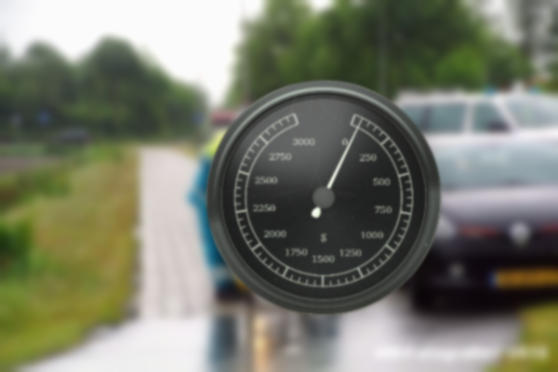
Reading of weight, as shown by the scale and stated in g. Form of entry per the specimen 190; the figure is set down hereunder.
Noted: 50
